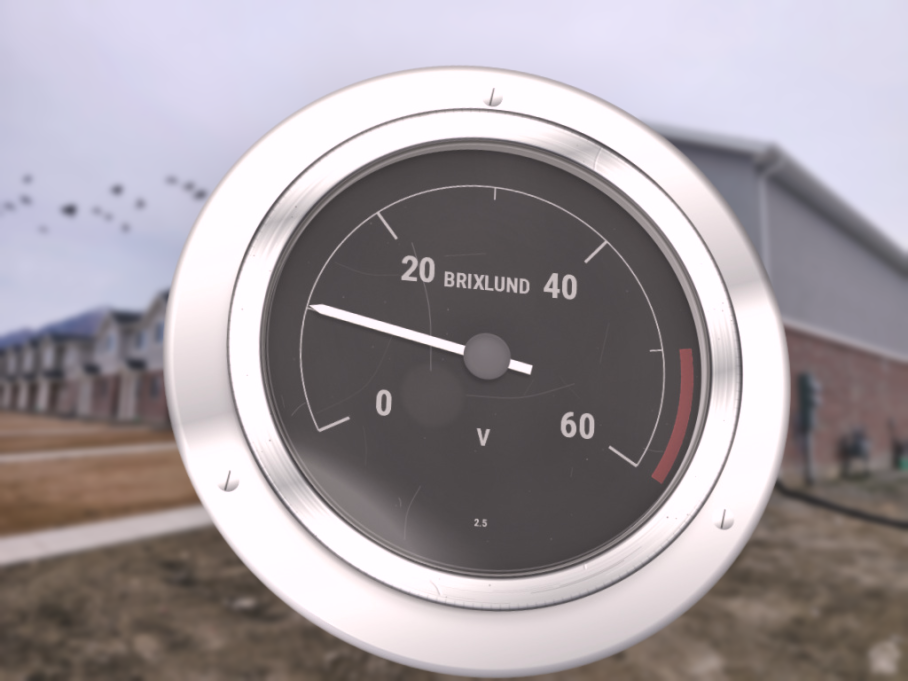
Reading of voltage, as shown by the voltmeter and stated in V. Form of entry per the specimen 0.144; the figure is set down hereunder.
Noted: 10
